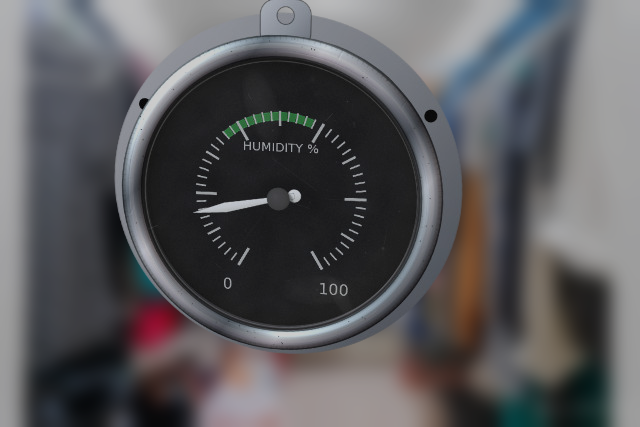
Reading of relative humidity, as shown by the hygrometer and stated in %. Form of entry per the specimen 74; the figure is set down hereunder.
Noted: 16
